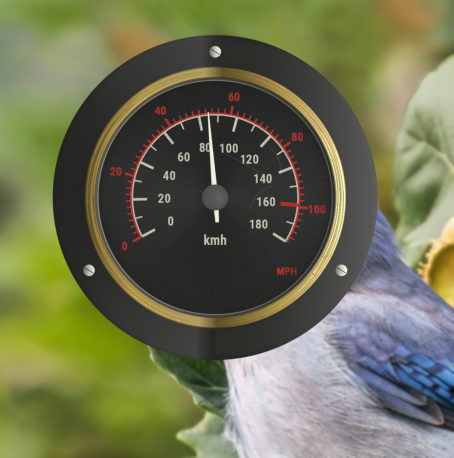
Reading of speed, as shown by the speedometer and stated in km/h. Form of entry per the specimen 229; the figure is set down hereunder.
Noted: 85
